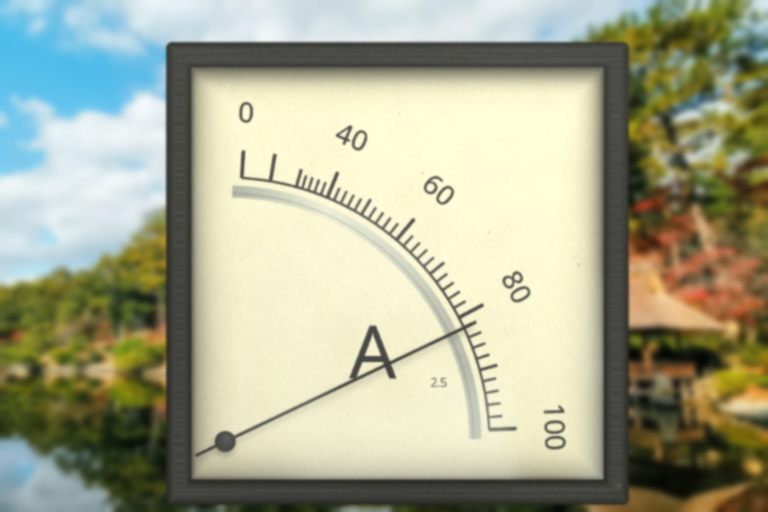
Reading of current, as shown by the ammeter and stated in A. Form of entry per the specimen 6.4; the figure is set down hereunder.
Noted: 82
